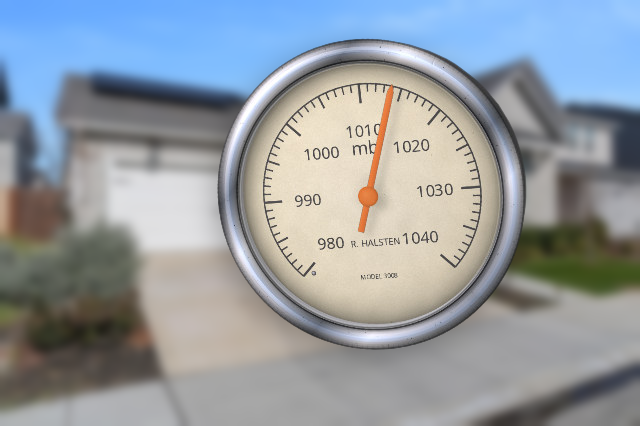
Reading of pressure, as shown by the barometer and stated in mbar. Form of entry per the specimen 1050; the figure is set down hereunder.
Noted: 1014
